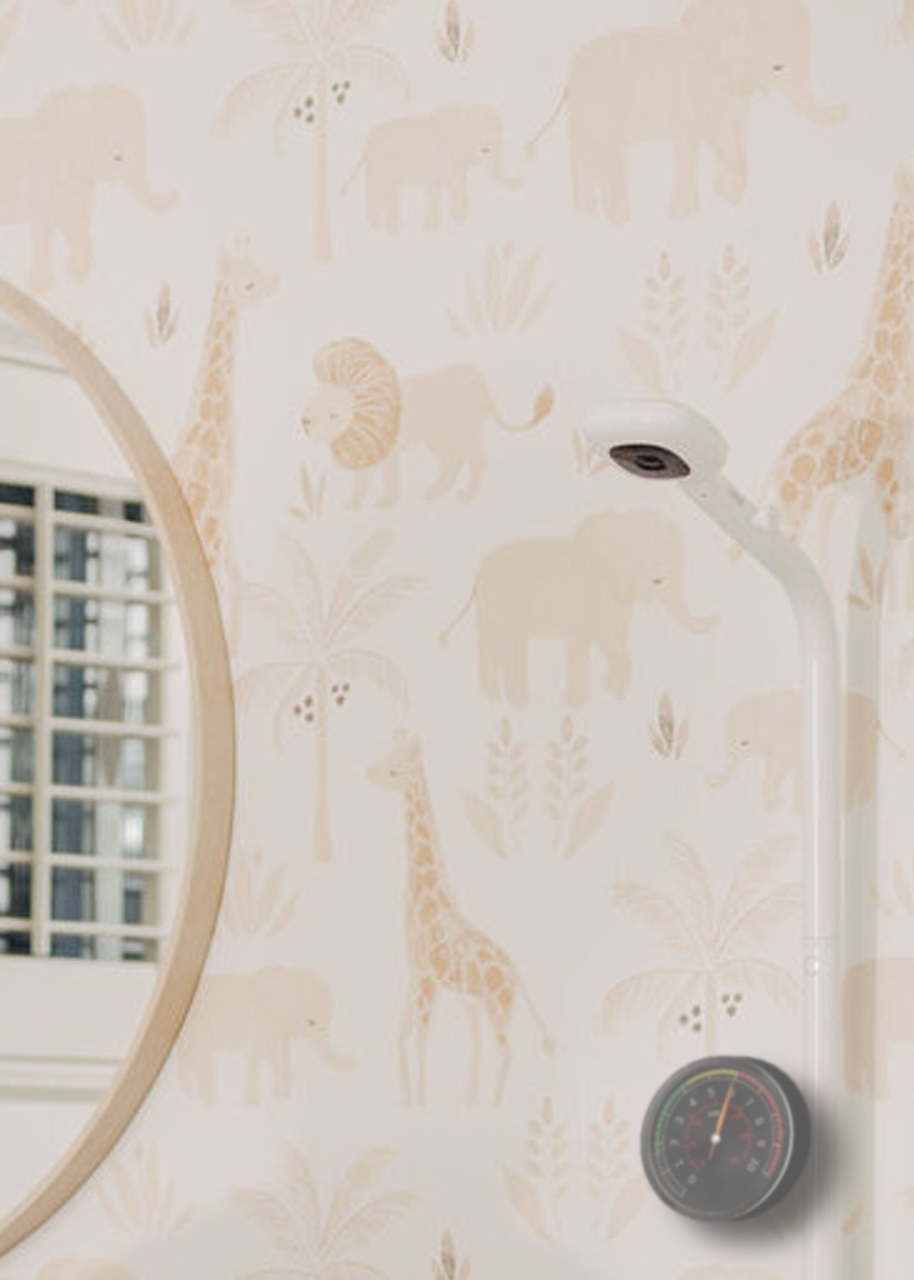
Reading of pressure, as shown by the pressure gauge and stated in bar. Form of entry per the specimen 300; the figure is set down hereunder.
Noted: 6
